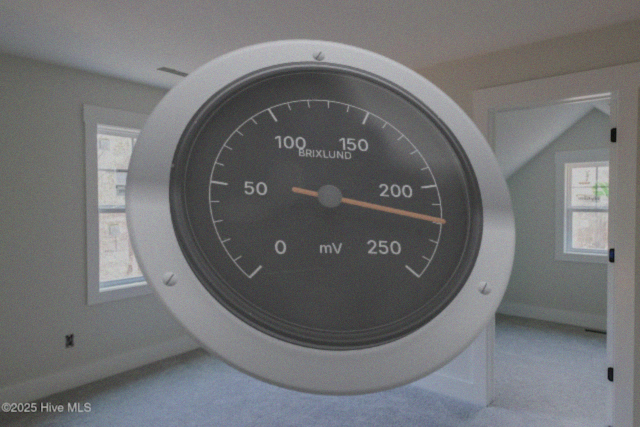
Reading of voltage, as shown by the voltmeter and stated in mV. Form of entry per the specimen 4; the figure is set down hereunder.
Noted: 220
